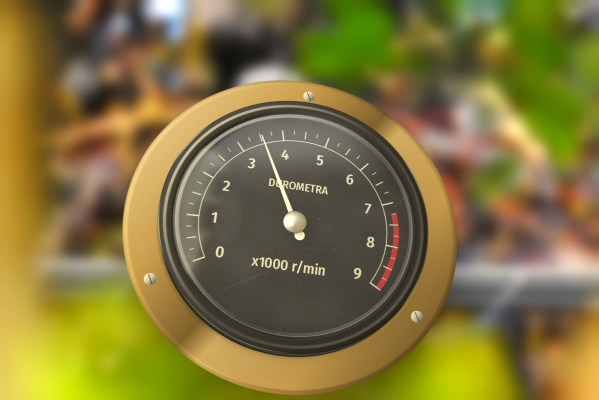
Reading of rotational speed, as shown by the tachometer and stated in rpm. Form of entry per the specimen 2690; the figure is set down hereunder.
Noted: 3500
